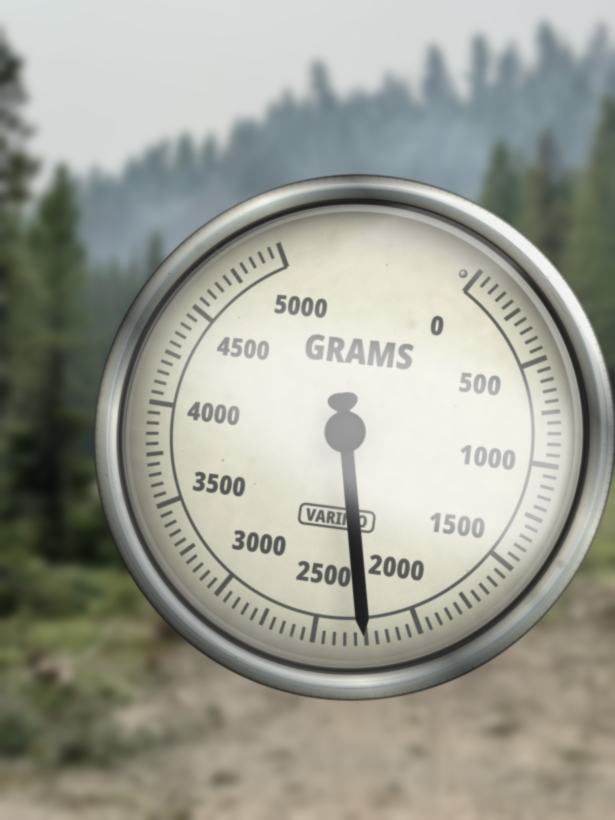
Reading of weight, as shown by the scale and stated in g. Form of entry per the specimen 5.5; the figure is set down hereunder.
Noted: 2250
